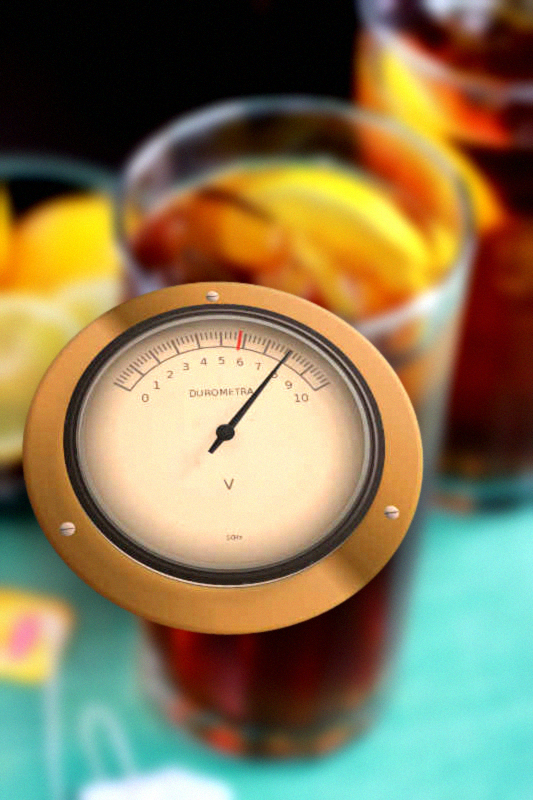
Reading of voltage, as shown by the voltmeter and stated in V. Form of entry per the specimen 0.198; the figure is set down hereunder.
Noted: 8
